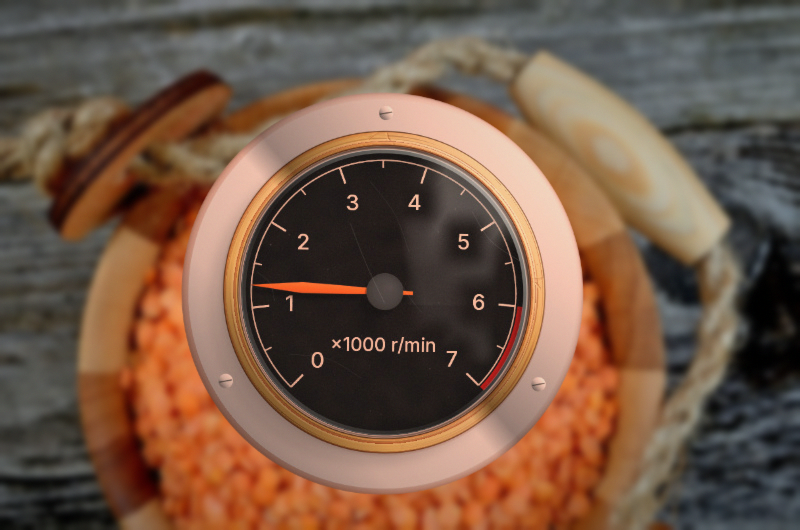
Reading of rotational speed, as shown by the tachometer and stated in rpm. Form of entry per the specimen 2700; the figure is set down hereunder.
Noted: 1250
